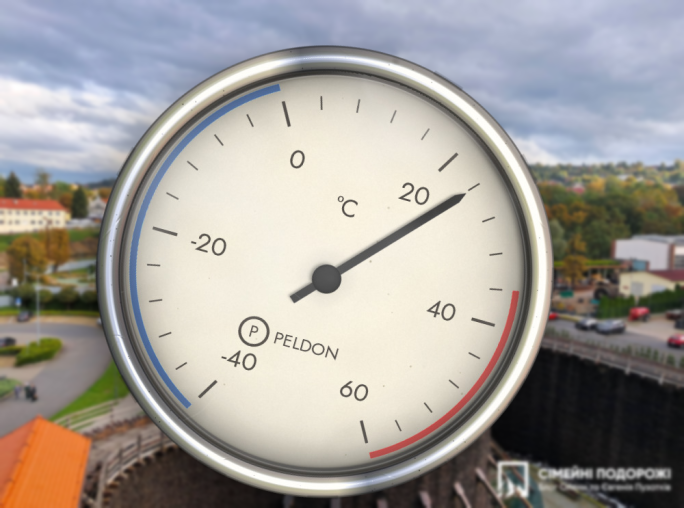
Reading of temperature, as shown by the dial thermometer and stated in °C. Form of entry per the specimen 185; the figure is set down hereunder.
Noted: 24
